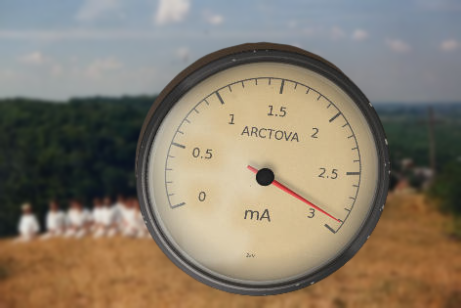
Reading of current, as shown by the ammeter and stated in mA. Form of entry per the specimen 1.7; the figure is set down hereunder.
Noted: 2.9
